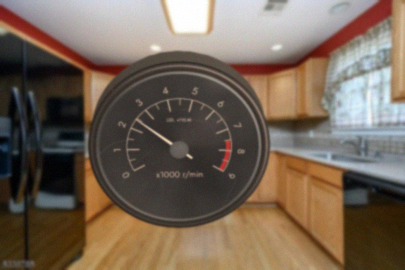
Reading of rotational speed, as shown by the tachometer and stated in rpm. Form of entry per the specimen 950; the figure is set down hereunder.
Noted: 2500
